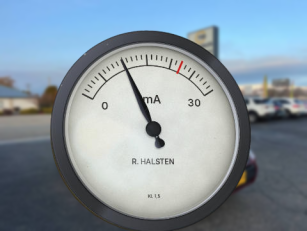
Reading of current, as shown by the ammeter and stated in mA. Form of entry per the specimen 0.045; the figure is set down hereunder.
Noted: 10
